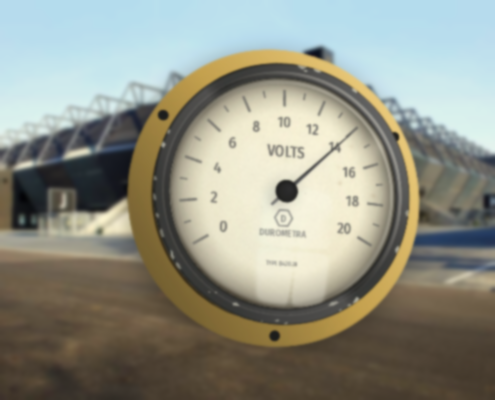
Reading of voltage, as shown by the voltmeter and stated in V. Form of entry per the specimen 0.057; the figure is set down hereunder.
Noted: 14
